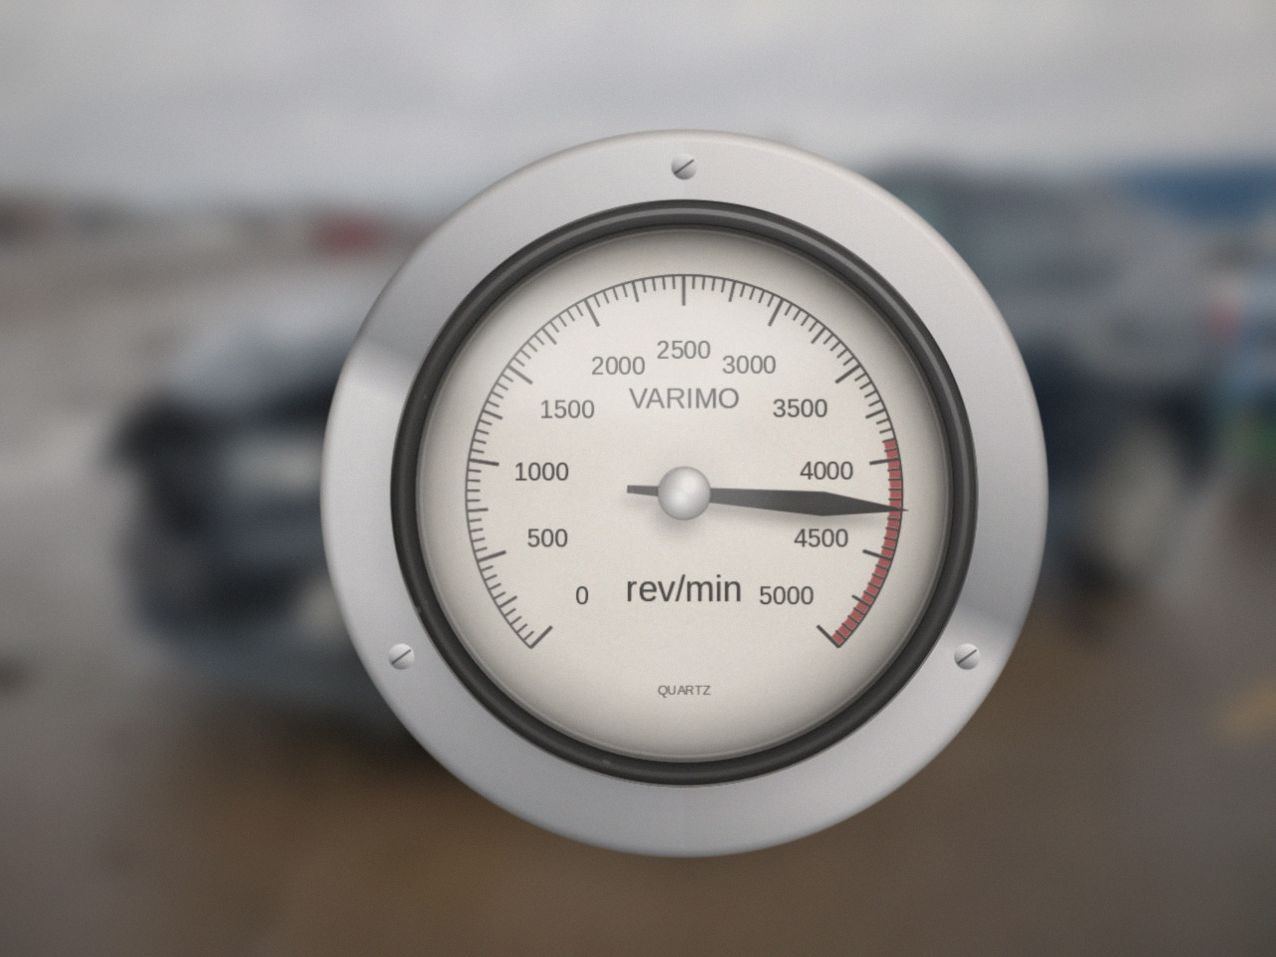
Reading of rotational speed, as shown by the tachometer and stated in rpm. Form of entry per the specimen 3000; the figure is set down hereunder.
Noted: 4250
